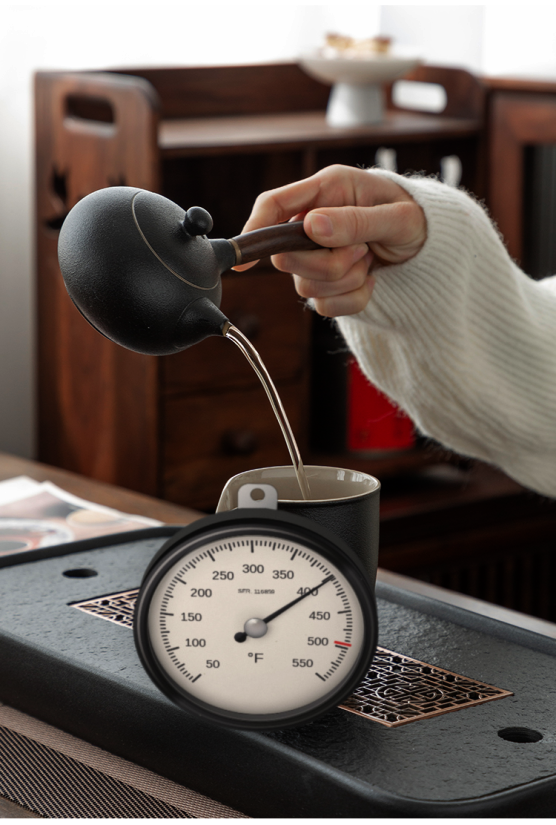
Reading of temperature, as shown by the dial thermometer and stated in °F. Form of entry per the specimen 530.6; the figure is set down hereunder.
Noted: 400
